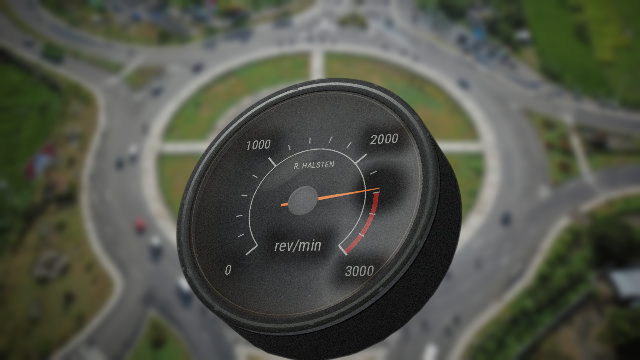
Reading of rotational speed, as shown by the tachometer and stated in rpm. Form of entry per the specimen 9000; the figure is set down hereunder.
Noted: 2400
